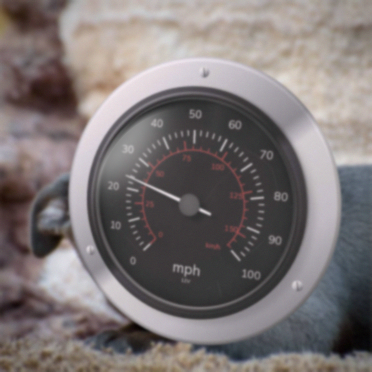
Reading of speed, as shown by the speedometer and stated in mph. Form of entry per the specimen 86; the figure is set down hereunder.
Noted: 24
